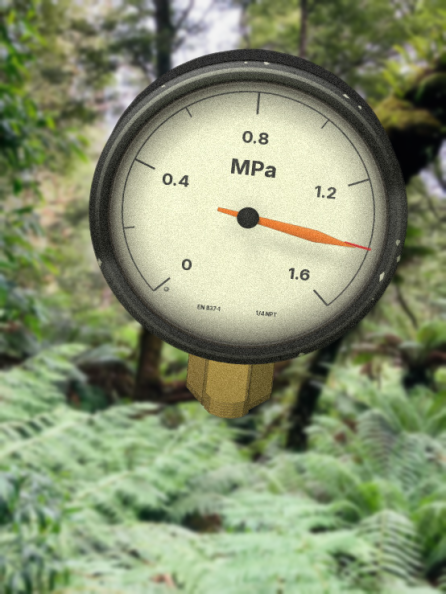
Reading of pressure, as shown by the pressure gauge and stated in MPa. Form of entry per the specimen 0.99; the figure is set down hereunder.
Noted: 1.4
